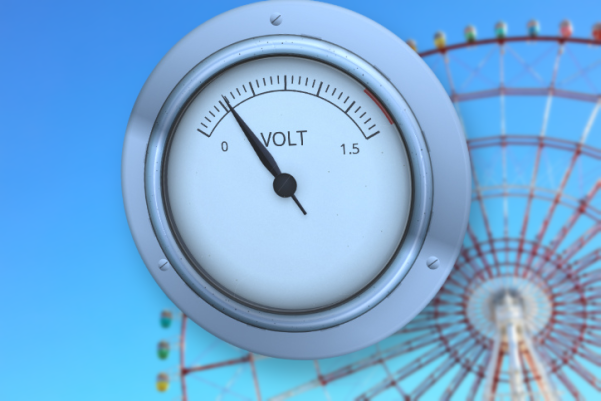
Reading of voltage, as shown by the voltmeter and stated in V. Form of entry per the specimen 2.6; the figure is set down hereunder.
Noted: 0.3
